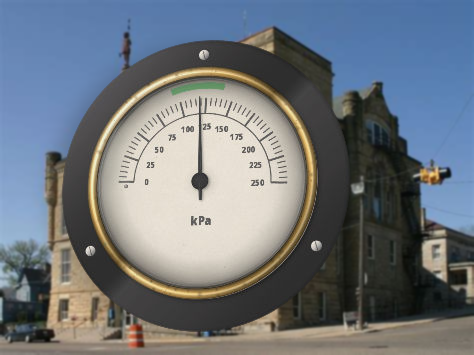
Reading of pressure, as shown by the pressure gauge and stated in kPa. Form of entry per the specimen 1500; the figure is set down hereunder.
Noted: 120
